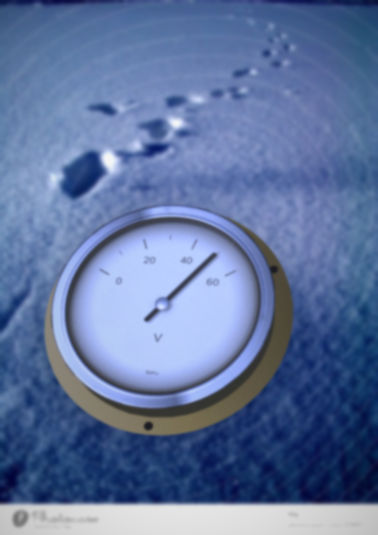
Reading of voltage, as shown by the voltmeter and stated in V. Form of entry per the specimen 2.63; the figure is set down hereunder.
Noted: 50
